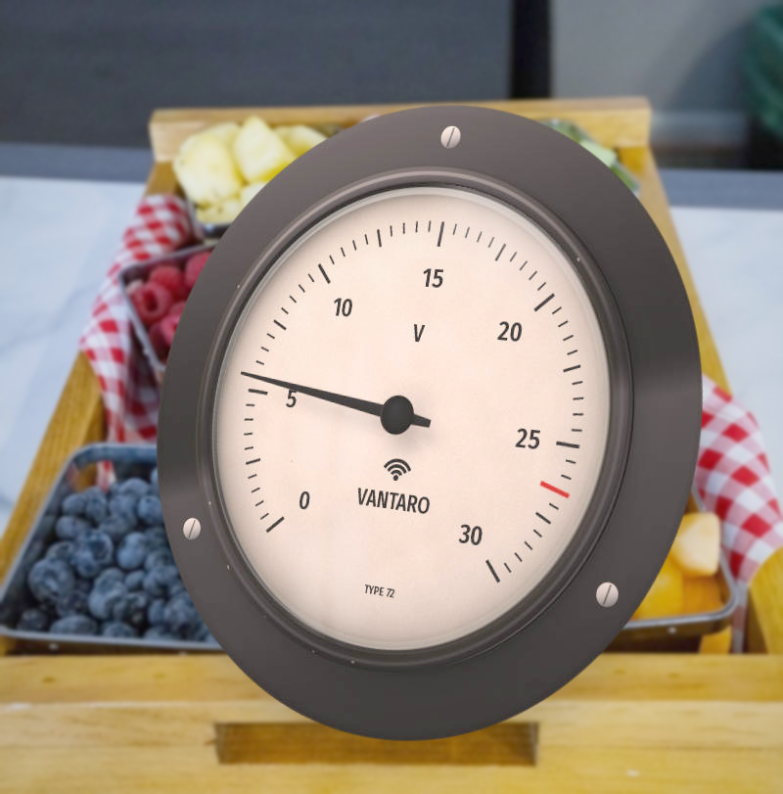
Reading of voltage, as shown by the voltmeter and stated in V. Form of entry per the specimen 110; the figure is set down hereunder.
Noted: 5.5
